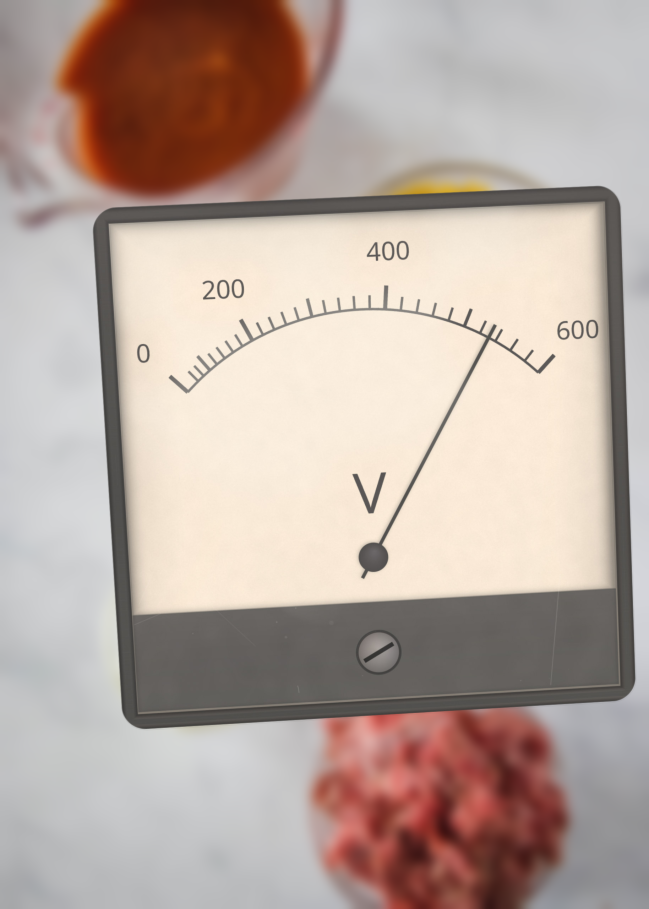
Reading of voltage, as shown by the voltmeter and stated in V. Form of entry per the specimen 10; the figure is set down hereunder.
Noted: 530
